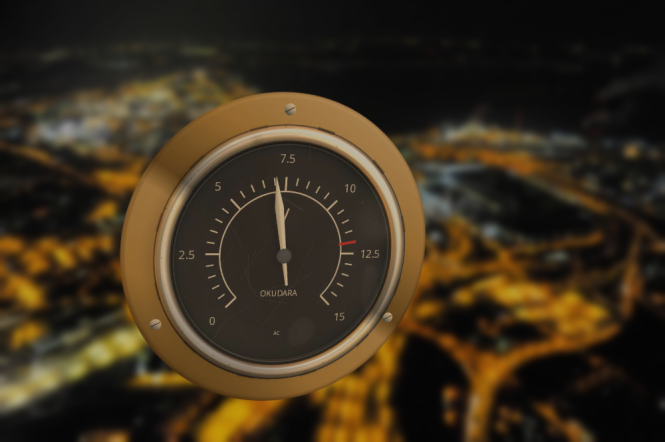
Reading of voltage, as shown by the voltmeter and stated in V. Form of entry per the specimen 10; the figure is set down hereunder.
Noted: 7
